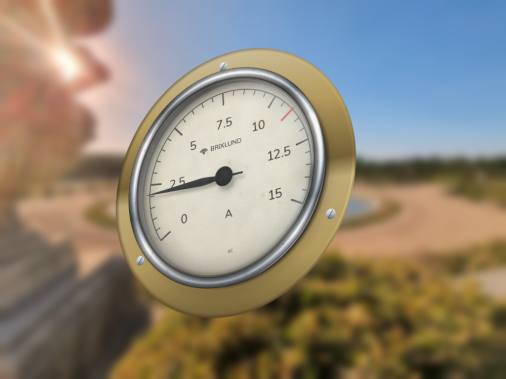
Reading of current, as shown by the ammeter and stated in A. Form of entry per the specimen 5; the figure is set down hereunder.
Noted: 2
